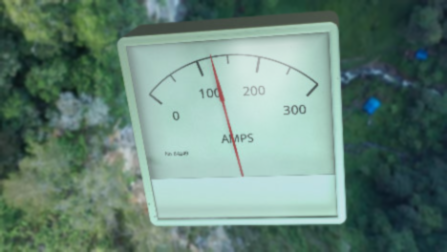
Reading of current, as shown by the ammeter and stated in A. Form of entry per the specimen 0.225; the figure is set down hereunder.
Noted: 125
